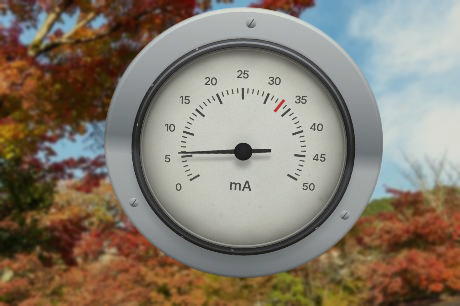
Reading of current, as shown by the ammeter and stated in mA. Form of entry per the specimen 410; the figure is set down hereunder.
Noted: 6
